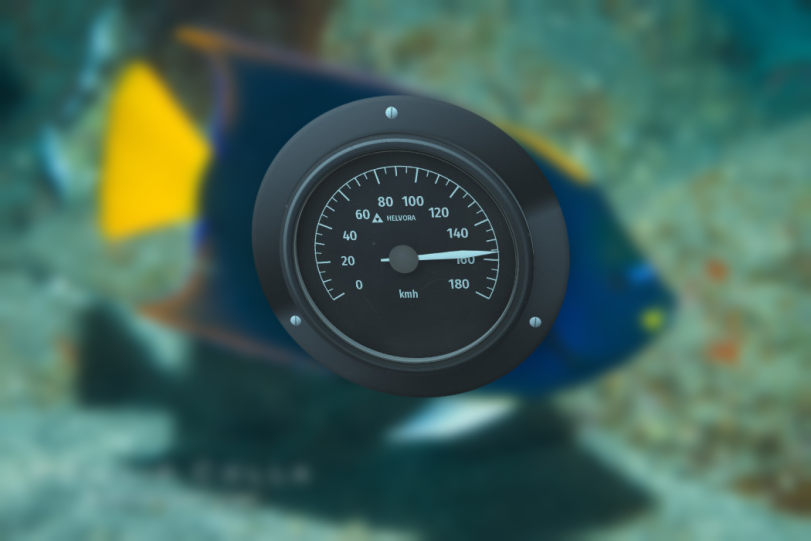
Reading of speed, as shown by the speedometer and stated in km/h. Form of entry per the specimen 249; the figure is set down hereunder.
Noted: 155
